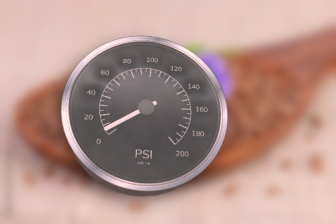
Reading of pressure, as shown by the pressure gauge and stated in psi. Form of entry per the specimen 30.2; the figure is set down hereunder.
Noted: 5
